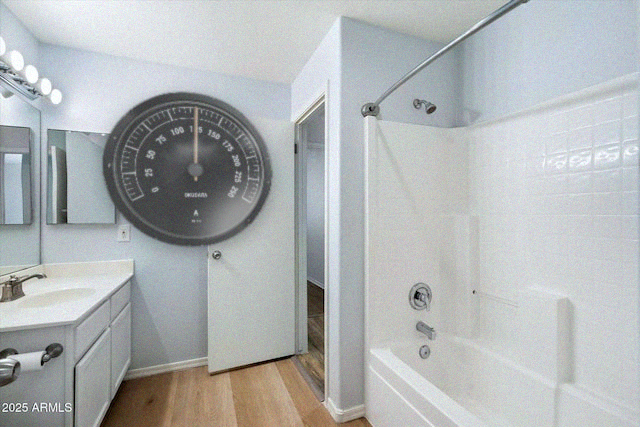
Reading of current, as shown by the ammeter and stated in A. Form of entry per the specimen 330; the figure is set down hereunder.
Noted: 125
